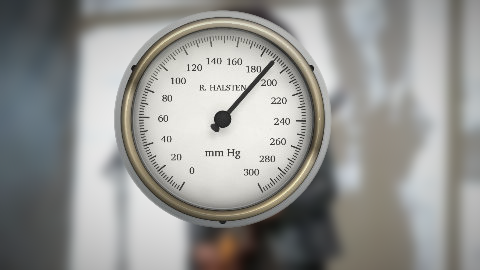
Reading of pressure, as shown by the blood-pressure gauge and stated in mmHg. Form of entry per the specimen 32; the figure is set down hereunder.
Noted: 190
